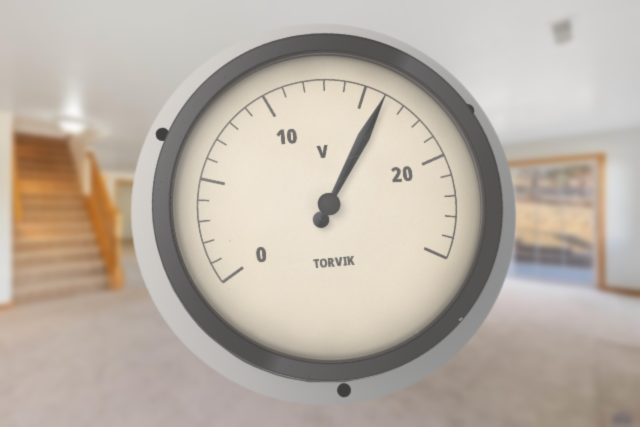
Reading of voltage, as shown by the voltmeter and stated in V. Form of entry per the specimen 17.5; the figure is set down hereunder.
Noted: 16
